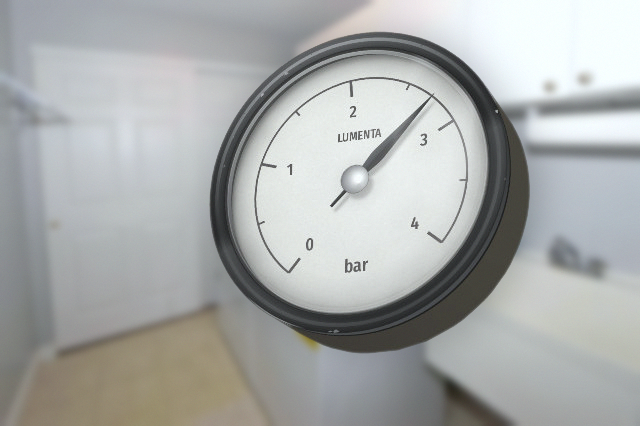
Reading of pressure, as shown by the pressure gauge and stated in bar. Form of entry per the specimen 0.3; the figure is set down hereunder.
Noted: 2.75
